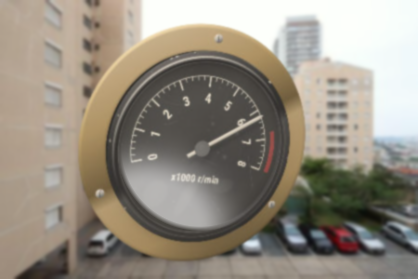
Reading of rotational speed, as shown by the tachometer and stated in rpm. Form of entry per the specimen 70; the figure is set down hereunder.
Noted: 6200
